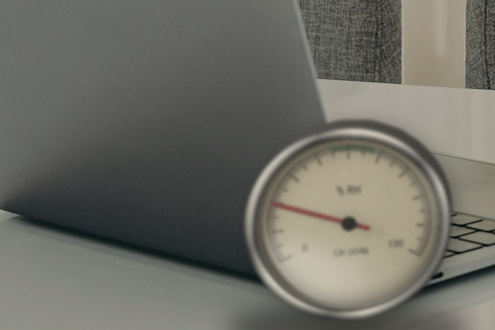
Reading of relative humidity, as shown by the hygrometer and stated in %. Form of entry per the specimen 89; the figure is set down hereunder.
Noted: 20
